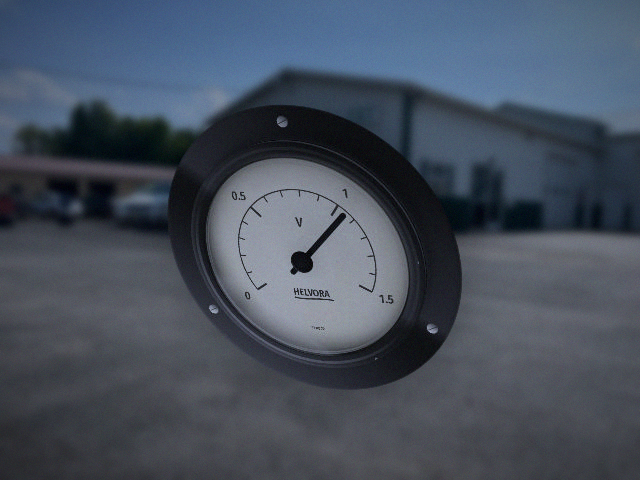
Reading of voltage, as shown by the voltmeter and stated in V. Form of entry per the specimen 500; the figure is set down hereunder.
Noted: 1.05
